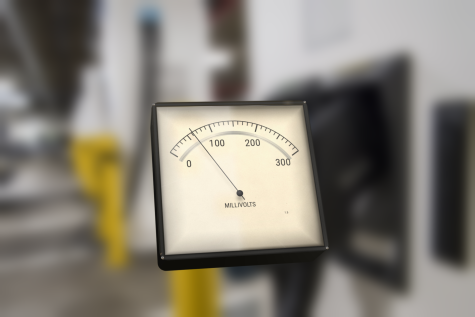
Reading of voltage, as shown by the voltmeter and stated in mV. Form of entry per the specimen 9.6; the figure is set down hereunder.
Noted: 60
